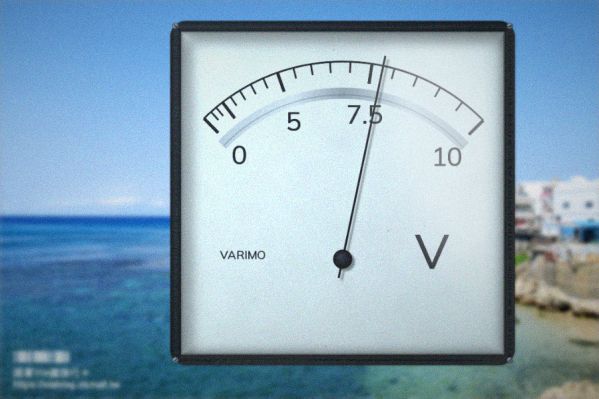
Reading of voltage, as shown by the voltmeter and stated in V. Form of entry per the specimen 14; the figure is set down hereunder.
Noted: 7.75
